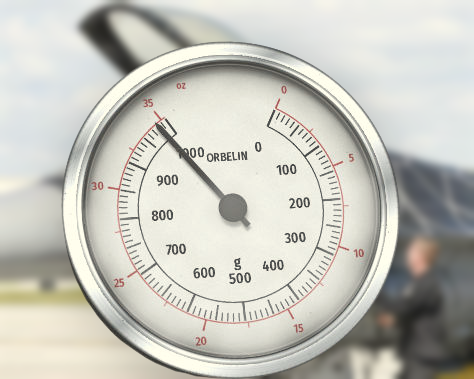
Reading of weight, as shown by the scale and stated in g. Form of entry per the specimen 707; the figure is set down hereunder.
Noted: 980
